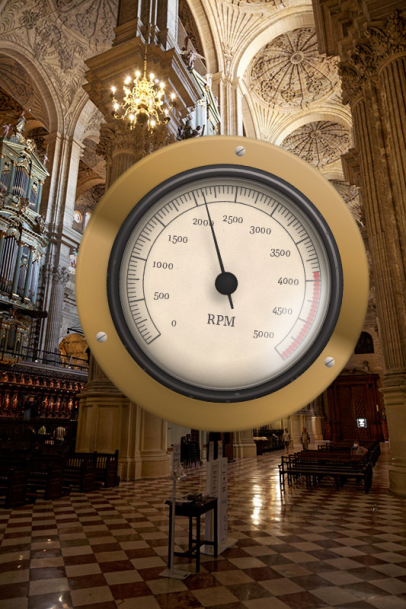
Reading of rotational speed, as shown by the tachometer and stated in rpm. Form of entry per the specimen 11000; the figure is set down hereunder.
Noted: 2100
